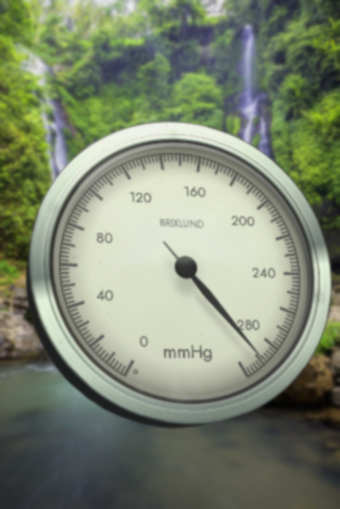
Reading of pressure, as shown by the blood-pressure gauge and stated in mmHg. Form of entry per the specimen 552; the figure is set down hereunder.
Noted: 290
